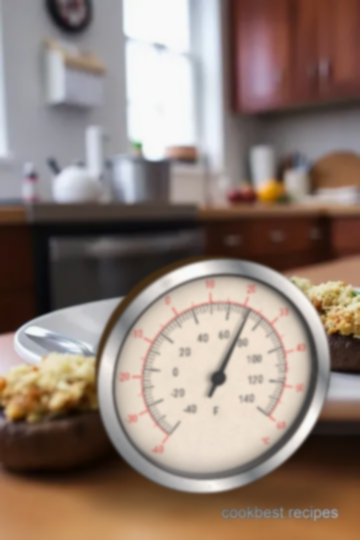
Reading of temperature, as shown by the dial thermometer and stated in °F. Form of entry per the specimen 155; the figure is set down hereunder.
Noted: 70
